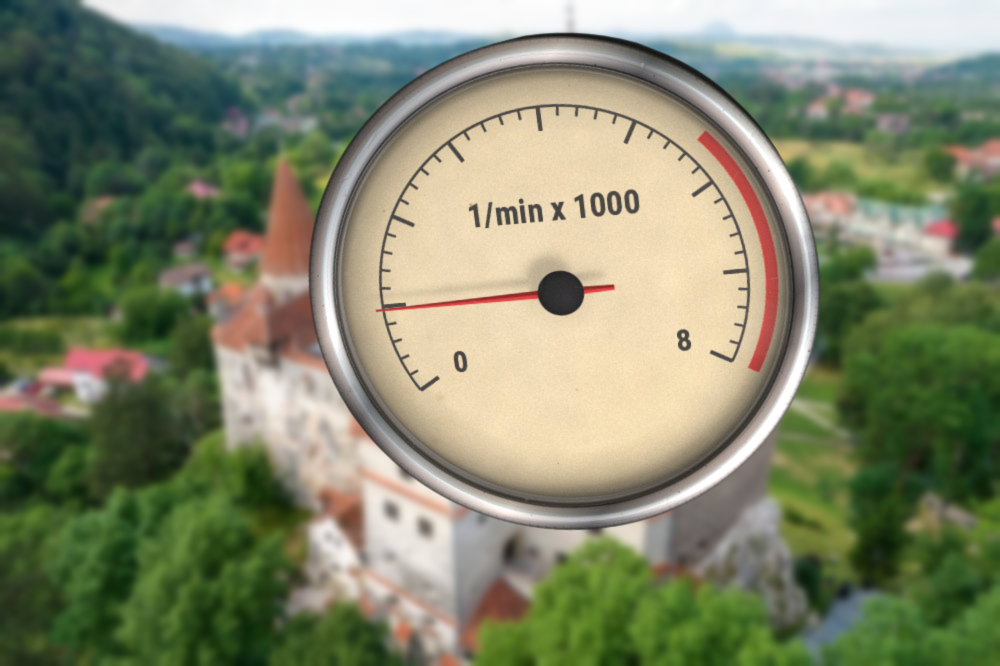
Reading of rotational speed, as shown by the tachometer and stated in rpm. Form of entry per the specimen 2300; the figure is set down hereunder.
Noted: 1000
